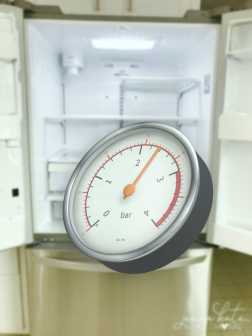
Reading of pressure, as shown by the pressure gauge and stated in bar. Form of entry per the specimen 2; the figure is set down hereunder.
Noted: 2.4
